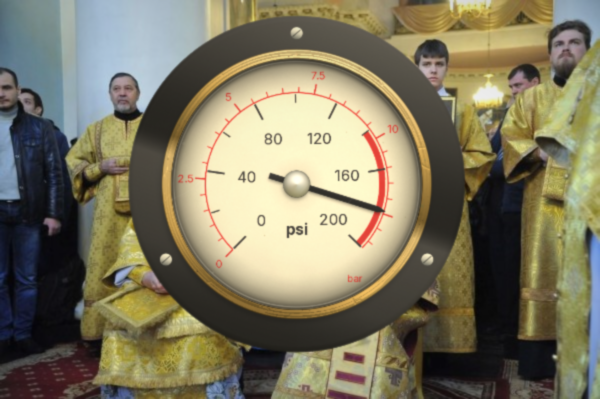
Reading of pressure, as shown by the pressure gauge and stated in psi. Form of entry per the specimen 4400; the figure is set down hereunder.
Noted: 180
